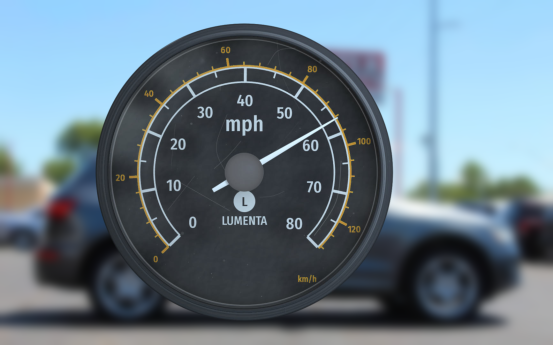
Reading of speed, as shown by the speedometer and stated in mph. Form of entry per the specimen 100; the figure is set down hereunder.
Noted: 57.5
